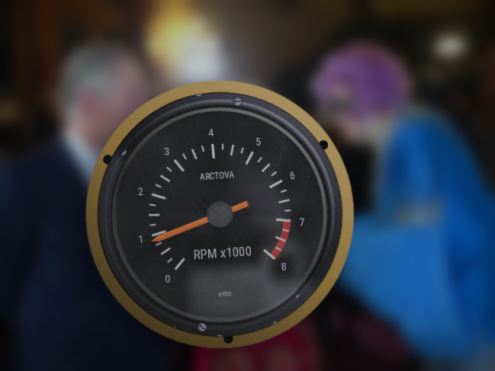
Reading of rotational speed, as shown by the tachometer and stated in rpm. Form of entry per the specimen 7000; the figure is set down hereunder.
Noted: 875
